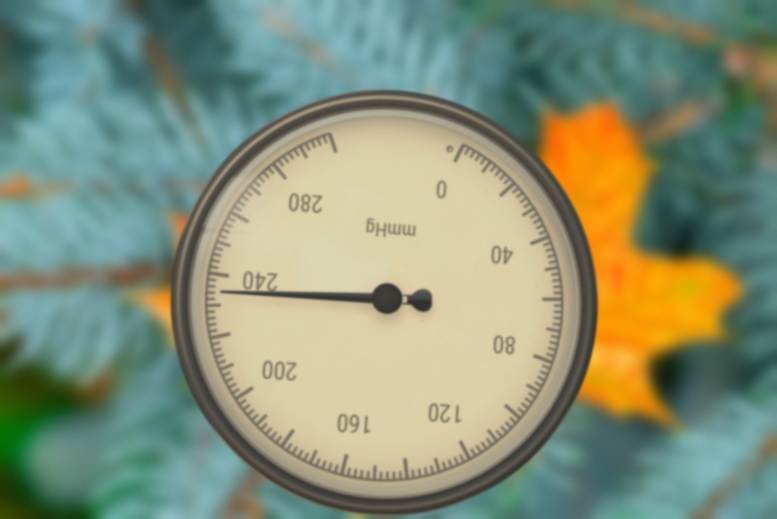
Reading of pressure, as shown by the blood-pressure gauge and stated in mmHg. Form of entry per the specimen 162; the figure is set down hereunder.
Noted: 234
